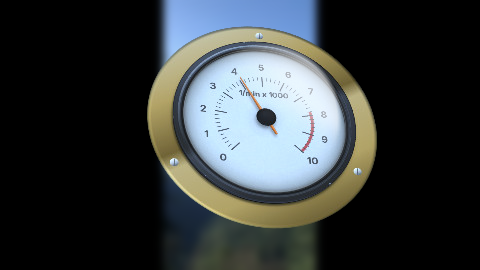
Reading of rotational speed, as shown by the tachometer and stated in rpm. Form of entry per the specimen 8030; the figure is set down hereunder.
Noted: 4000
